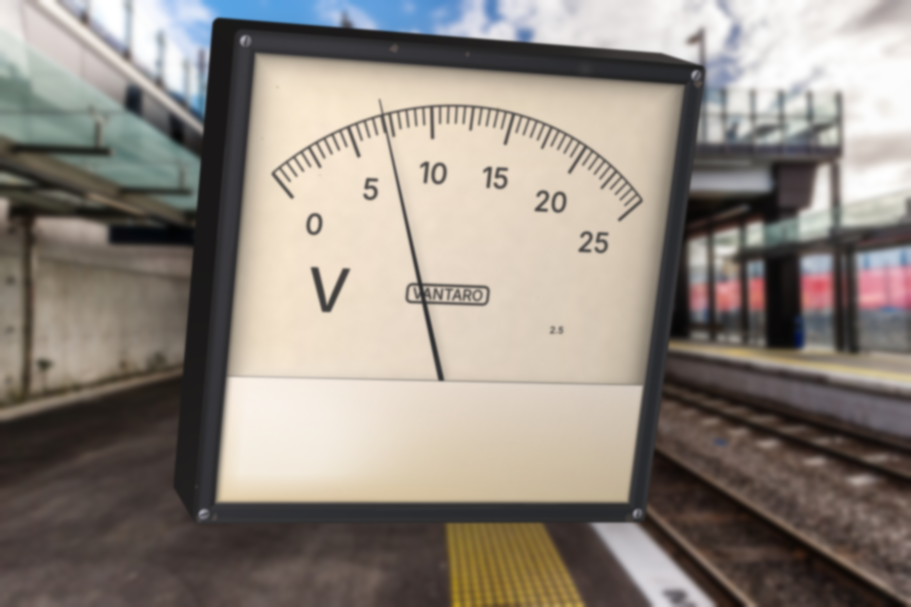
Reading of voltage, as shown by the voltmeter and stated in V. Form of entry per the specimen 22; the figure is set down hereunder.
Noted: 7
